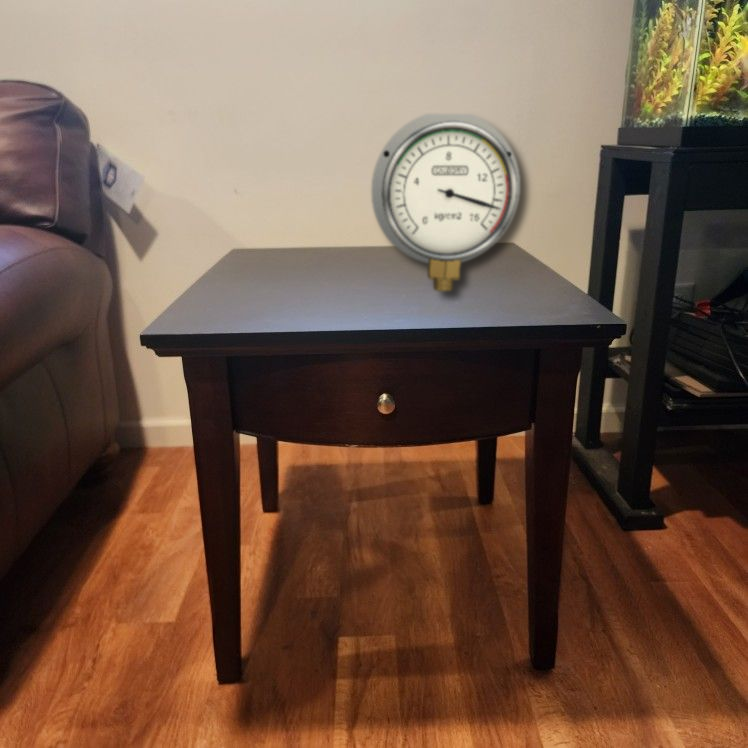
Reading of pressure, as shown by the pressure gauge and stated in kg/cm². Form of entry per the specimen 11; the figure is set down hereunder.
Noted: 14.5
